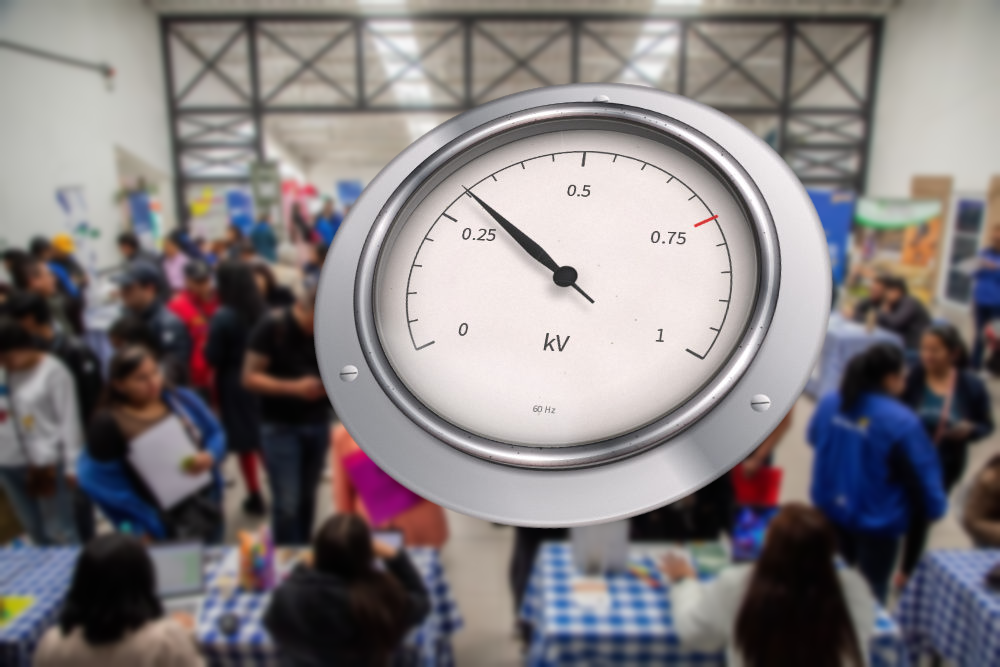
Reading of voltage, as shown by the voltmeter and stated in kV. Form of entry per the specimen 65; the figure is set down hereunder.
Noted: 0.3
